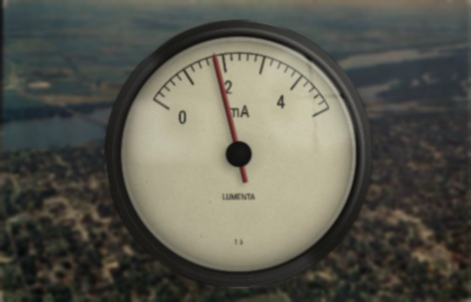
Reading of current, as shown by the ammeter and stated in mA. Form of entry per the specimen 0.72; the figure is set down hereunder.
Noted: 1.8
